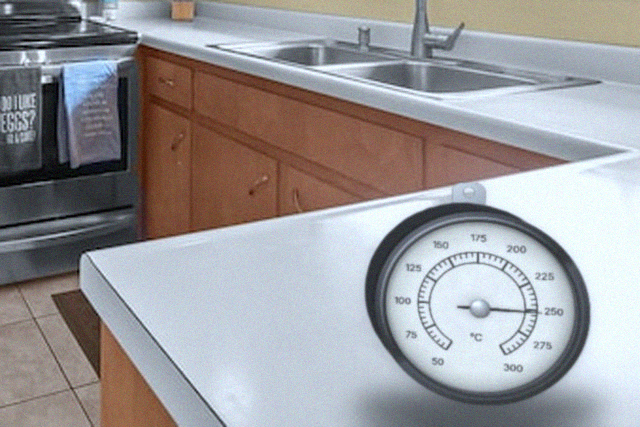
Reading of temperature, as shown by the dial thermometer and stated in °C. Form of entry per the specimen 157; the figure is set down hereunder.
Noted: 250
